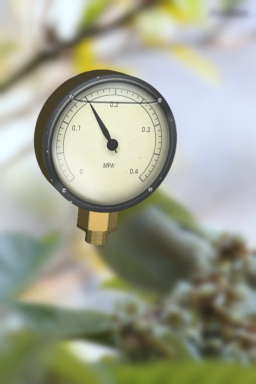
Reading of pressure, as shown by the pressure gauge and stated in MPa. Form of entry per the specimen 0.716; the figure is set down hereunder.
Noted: 0.15
